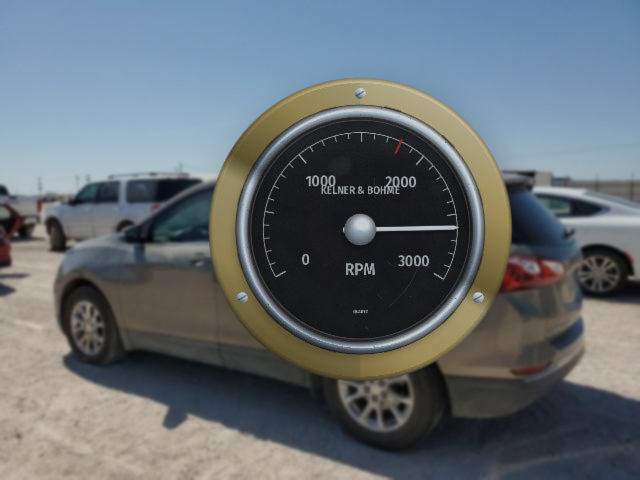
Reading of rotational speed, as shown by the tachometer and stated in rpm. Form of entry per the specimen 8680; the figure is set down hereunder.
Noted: 2600
